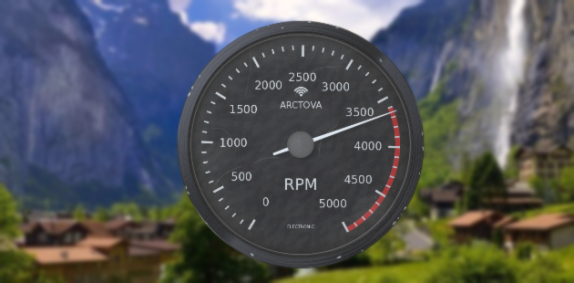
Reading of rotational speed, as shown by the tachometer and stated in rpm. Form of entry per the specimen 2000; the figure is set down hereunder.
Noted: 3650
